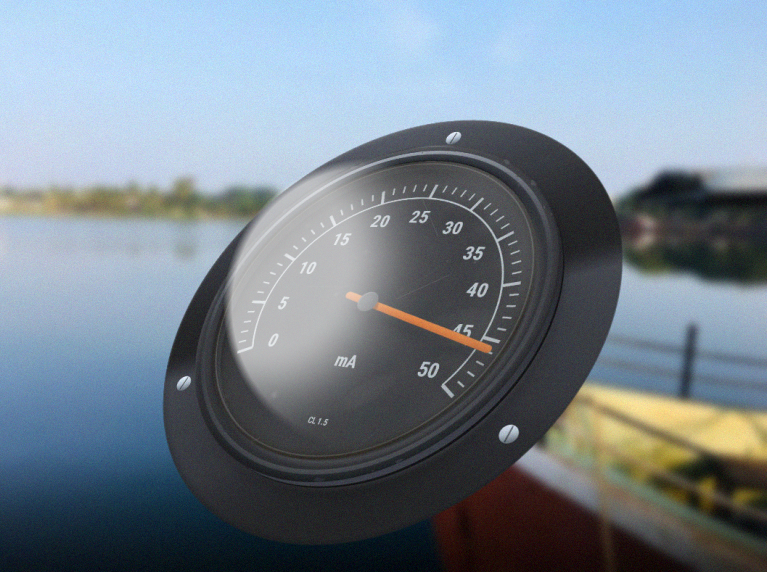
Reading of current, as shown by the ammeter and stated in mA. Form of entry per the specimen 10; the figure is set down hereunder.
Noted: 46
